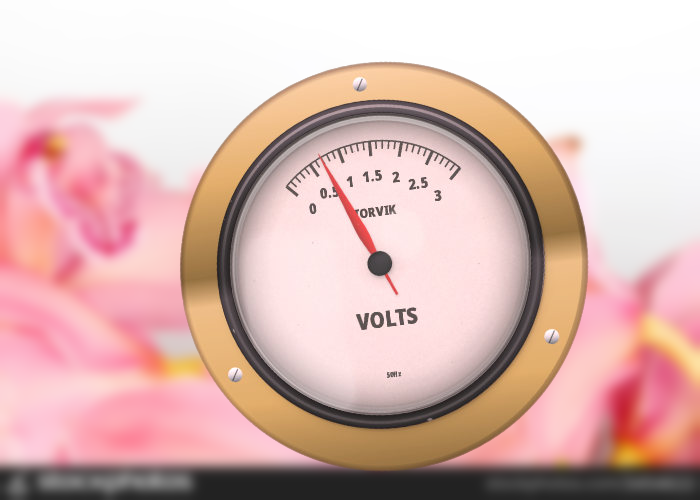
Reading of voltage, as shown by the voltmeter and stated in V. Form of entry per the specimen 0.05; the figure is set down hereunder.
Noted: 0.7
